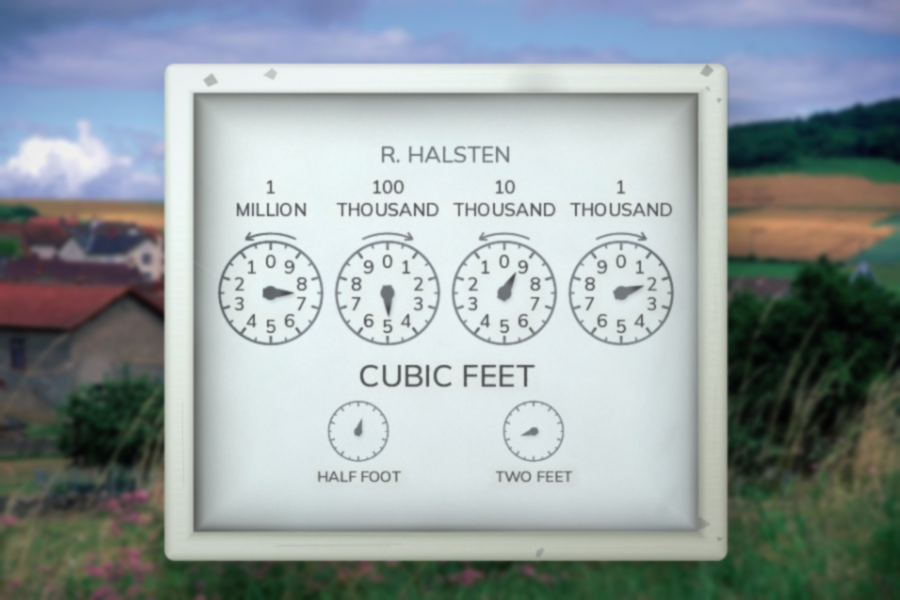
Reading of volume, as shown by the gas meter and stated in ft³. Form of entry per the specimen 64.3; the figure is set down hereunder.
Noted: 749200
